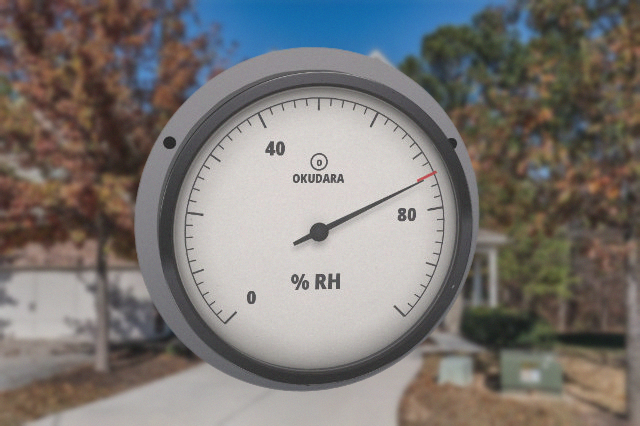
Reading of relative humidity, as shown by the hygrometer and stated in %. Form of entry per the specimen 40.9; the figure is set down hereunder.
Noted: 74
